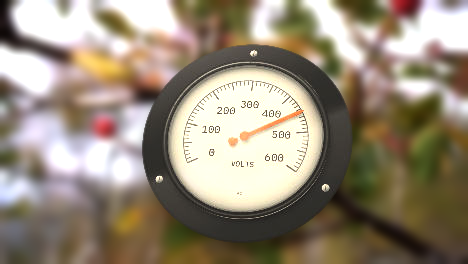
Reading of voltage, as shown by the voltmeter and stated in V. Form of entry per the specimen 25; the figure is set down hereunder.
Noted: 450
